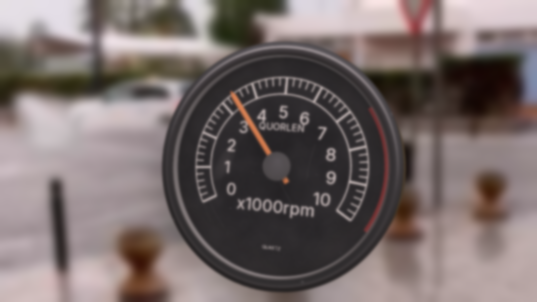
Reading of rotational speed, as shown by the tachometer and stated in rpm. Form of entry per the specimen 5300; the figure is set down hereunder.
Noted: 3400
